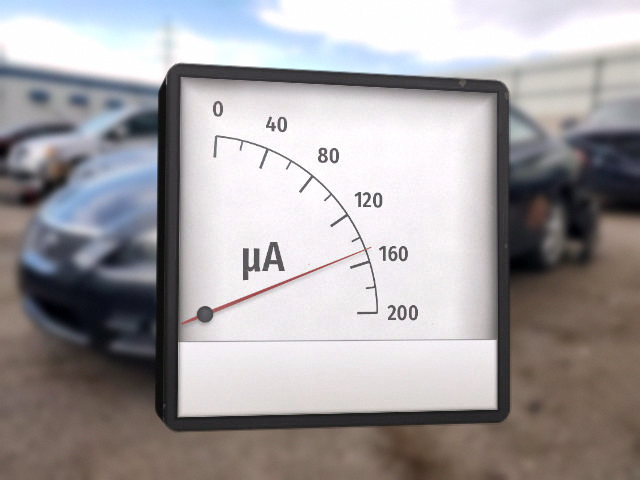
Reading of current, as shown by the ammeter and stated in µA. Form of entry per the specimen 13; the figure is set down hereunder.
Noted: 150
